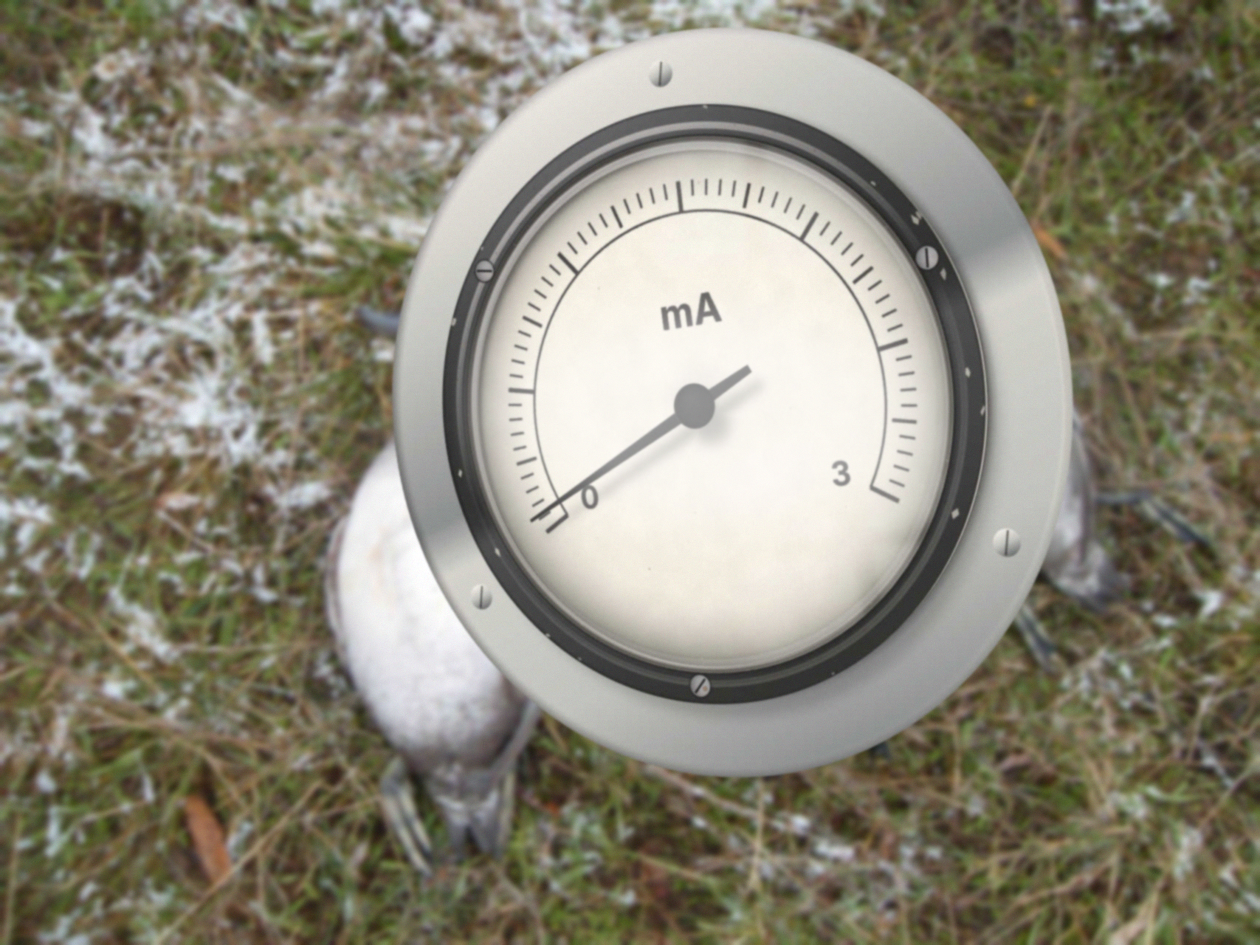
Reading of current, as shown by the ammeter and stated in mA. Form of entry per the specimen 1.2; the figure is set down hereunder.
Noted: 0.05
